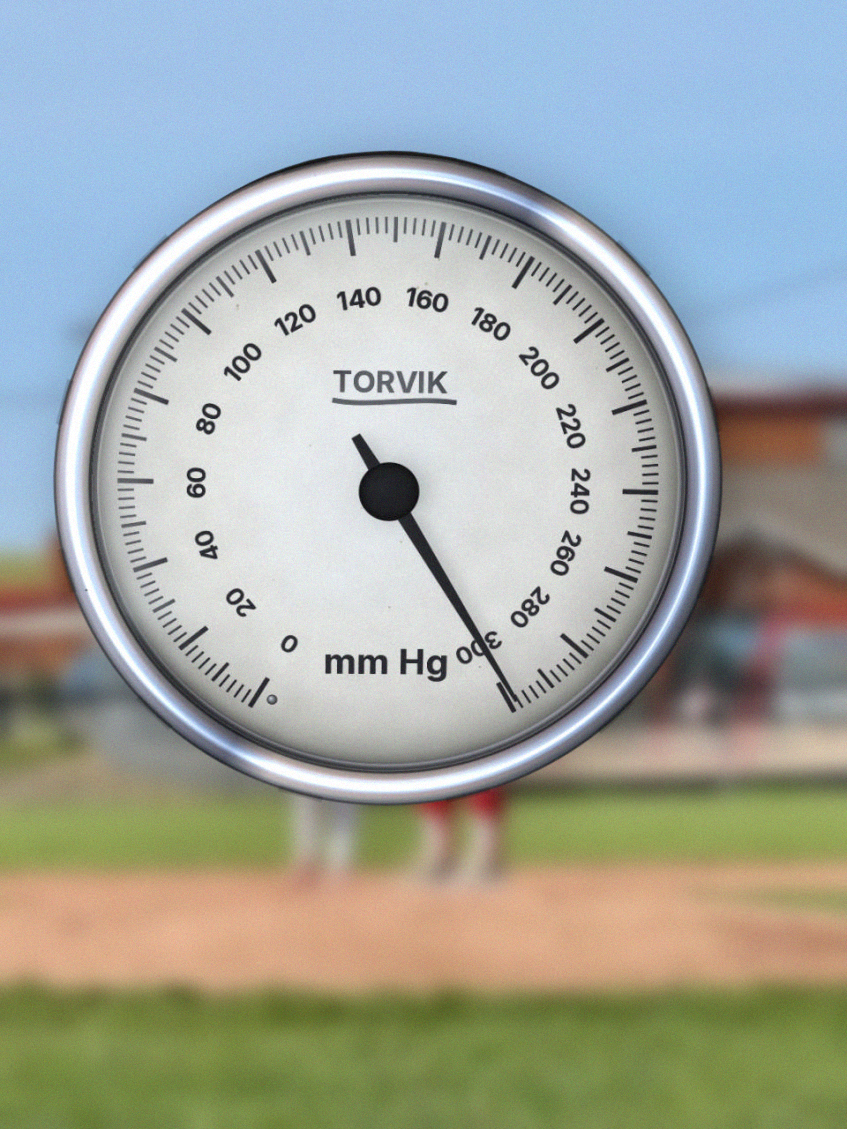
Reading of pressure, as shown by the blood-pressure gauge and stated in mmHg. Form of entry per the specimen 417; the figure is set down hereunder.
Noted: 298
